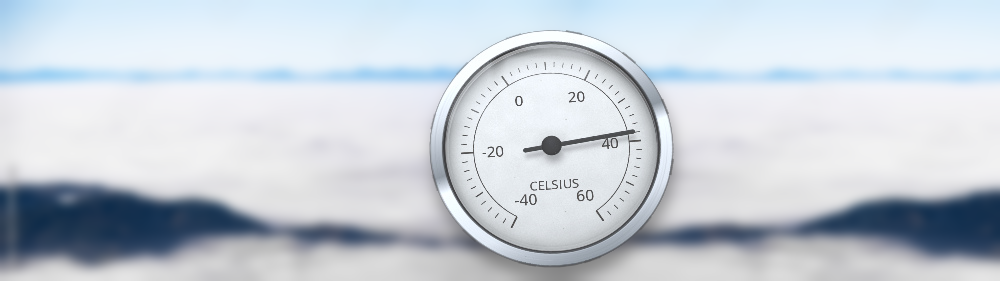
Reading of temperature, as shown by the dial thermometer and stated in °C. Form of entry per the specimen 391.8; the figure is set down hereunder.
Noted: 38
